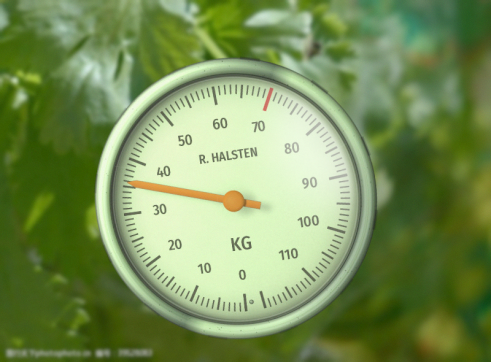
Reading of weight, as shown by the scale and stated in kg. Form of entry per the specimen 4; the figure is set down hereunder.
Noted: 36
